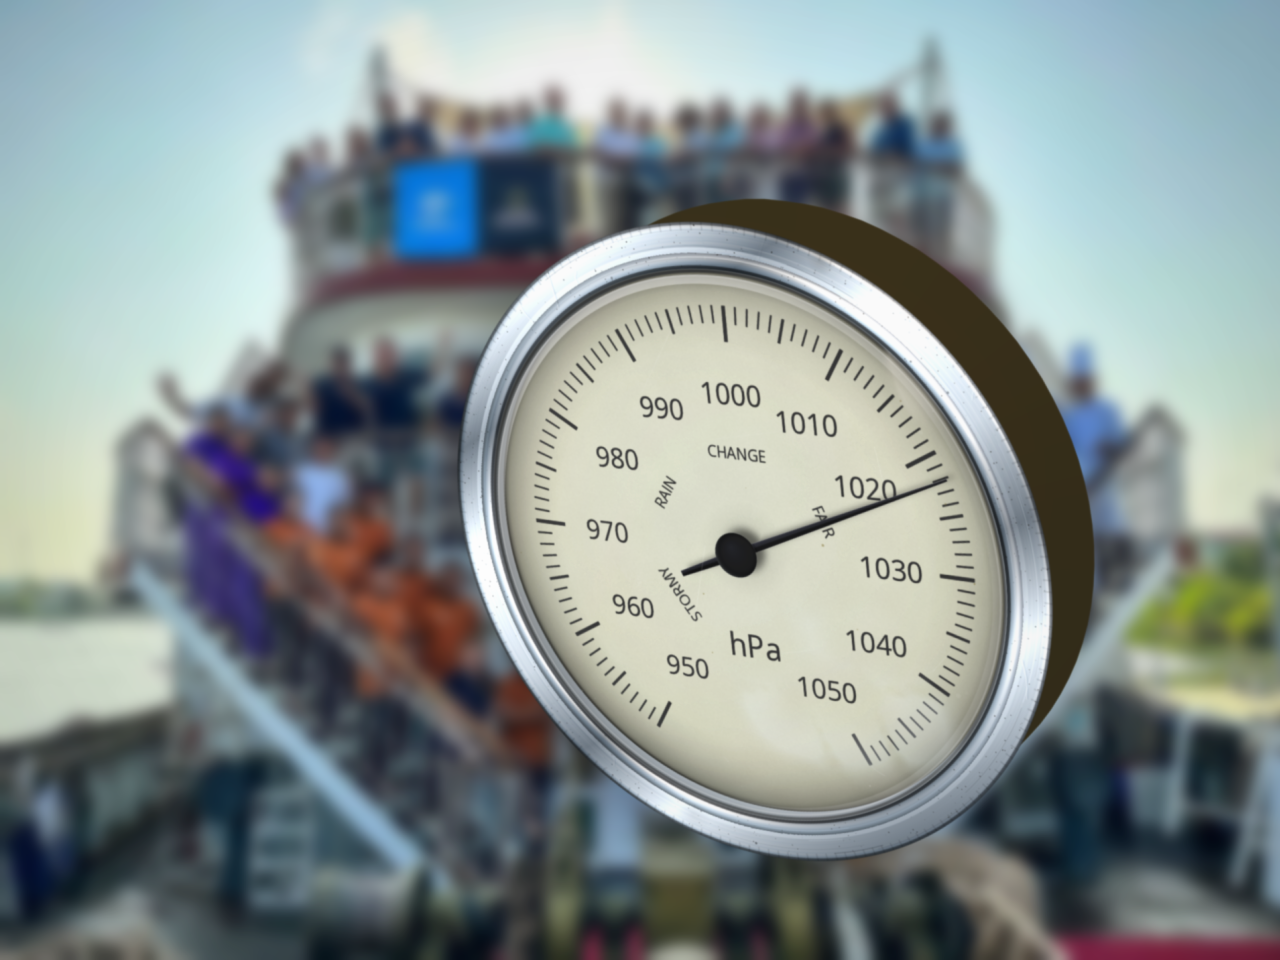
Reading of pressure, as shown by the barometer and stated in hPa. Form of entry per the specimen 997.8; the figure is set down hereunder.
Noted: 1022
